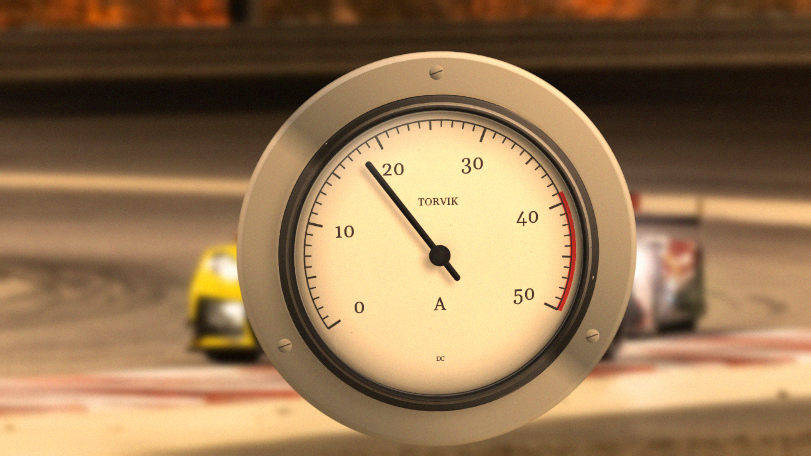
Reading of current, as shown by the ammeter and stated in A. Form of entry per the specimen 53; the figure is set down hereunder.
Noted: 18
